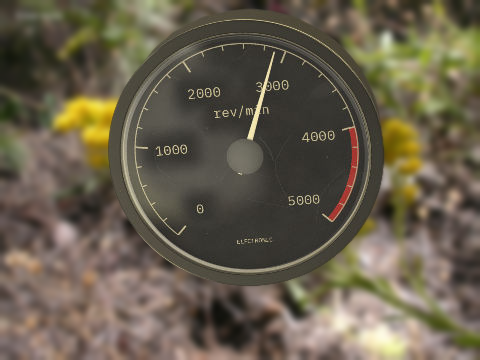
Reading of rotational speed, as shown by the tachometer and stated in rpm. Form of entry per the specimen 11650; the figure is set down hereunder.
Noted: 2900
